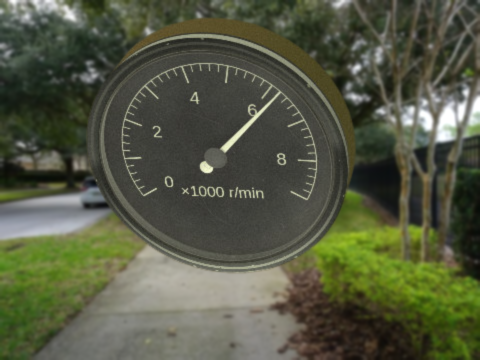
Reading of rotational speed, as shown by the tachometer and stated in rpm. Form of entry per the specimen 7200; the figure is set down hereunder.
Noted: 6200
